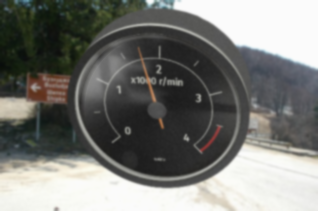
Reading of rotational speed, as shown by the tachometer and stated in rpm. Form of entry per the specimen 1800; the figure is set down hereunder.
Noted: 1750
